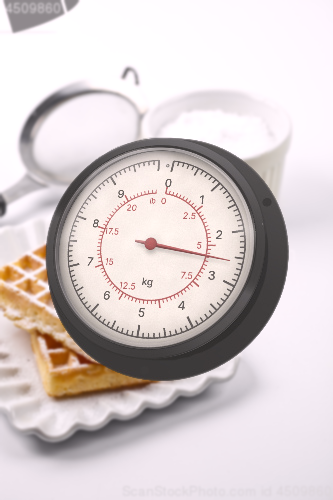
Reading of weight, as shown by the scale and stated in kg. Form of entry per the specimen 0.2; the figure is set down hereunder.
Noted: 2.6
